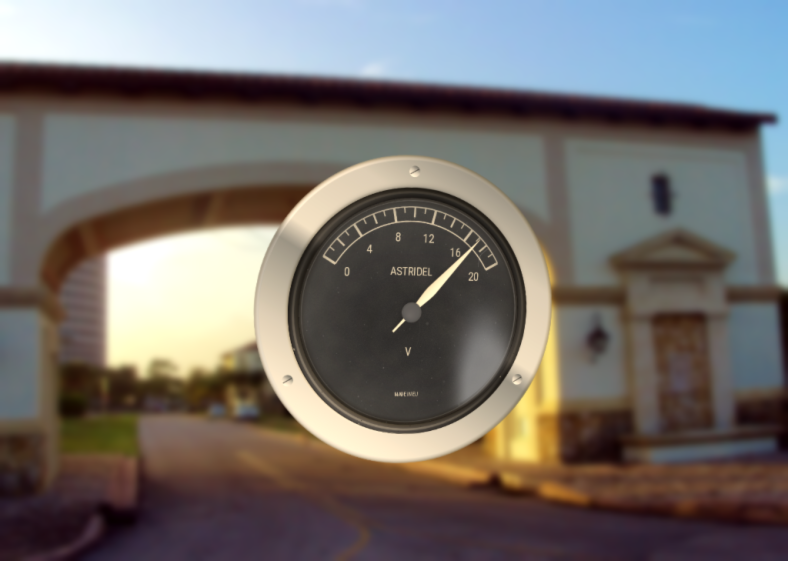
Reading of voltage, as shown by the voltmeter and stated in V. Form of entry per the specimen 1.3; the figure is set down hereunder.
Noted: 17
